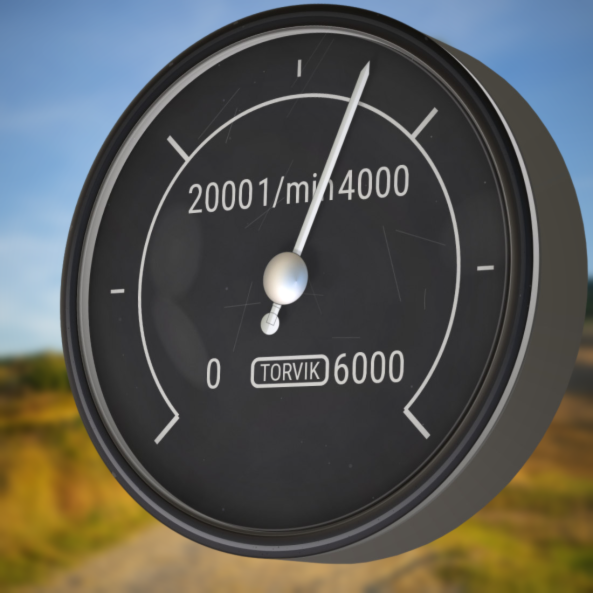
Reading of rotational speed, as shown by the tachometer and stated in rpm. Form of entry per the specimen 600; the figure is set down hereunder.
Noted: 3500
